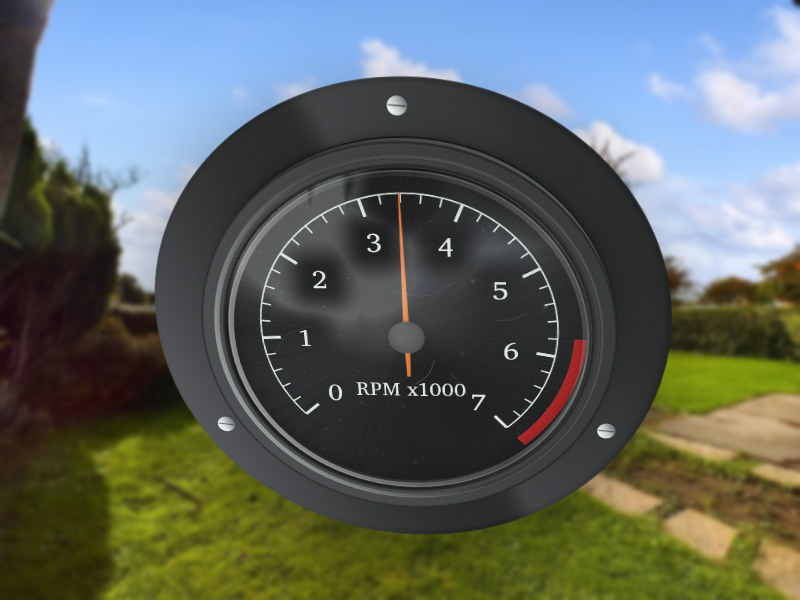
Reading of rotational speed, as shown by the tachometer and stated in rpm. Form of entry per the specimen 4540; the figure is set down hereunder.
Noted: 3400
